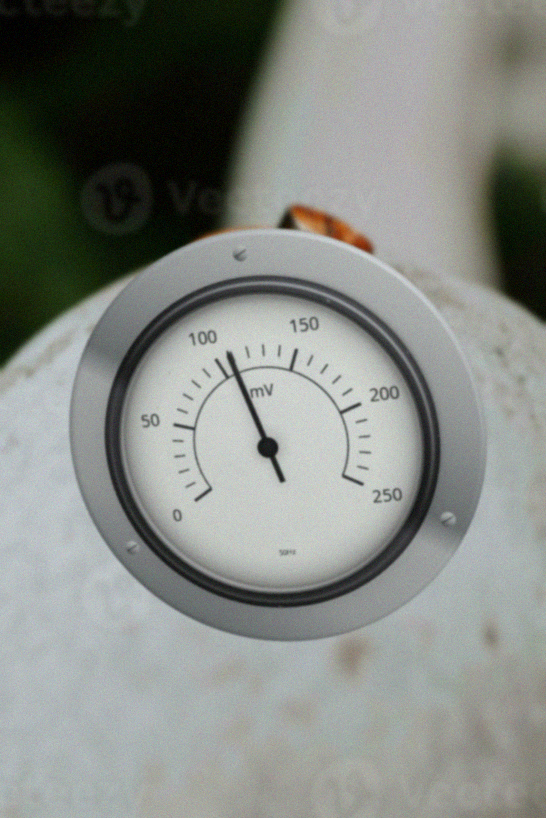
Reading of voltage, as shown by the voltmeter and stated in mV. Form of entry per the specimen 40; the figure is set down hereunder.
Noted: 110
